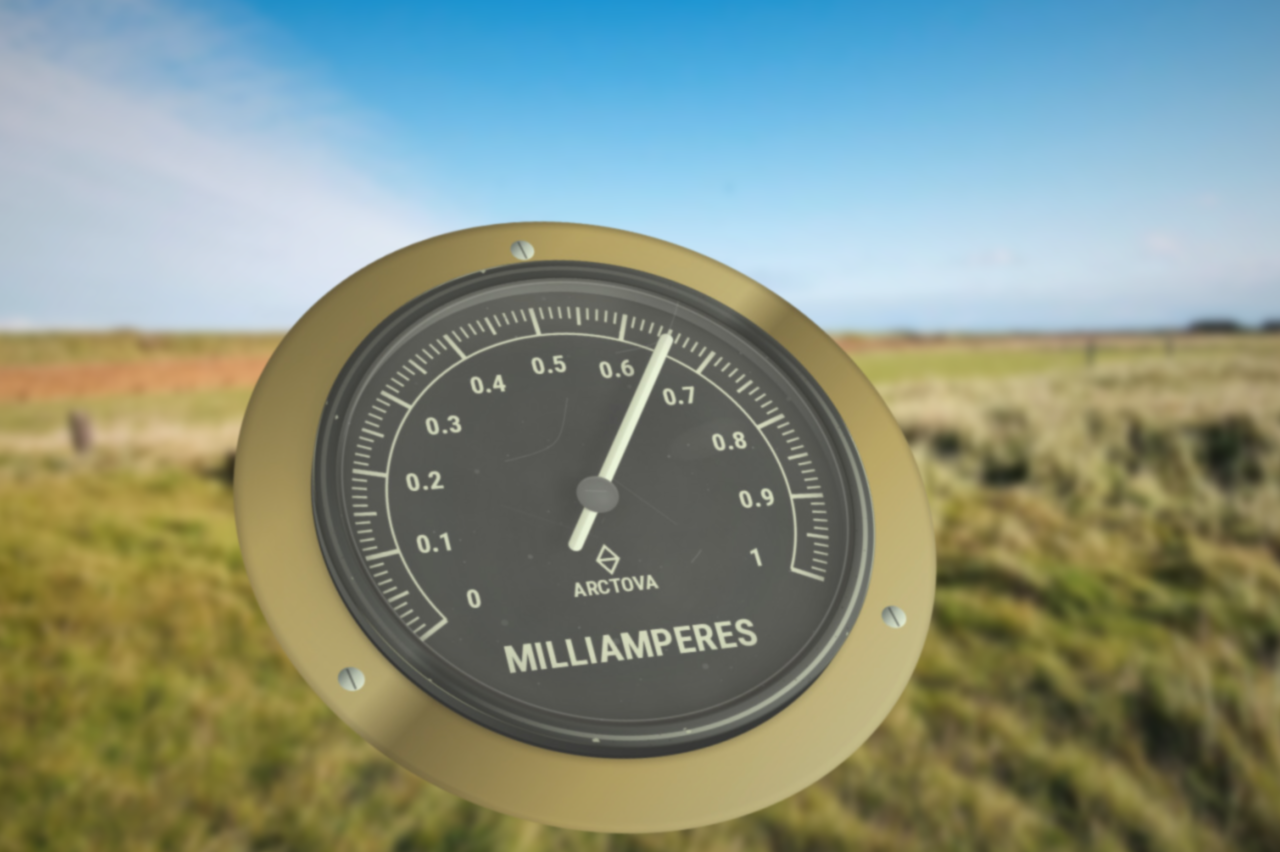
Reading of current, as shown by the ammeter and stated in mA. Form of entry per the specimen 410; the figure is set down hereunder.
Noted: 0.65
